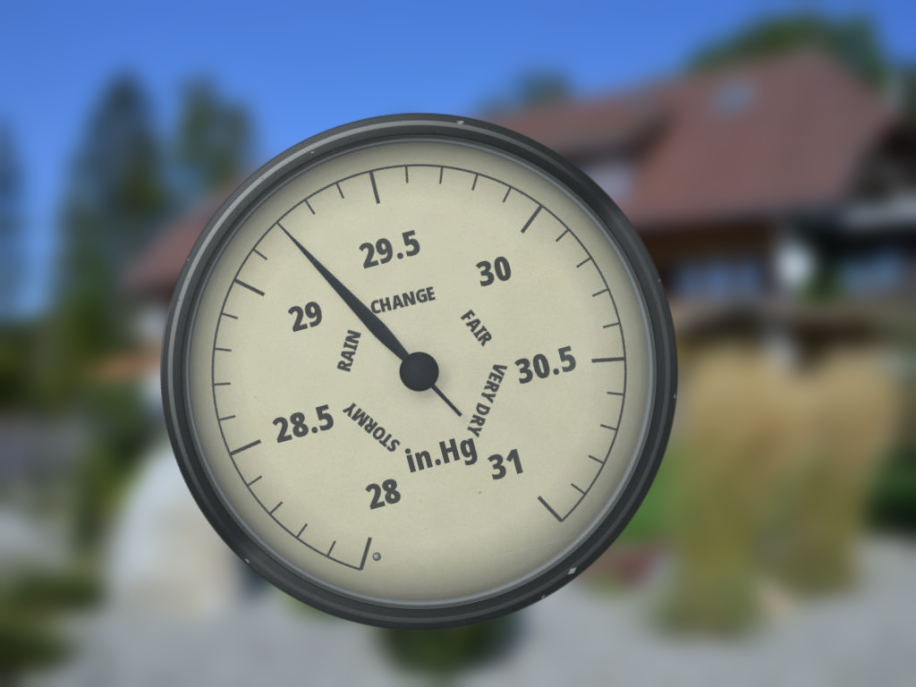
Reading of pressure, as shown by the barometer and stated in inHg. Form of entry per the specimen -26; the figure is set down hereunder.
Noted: 29.2
